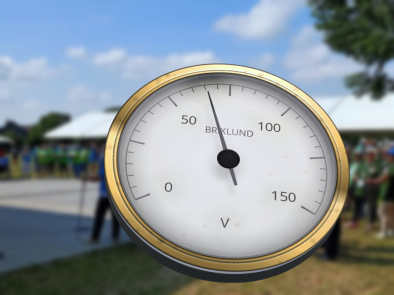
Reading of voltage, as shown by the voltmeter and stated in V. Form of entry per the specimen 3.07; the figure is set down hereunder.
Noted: 65
